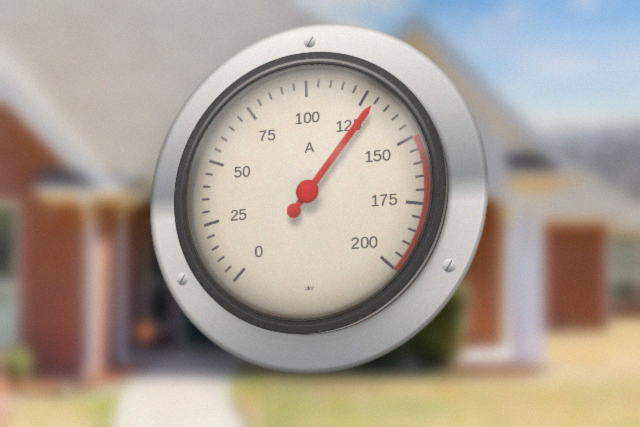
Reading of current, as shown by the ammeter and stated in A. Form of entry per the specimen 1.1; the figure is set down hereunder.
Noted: 130
